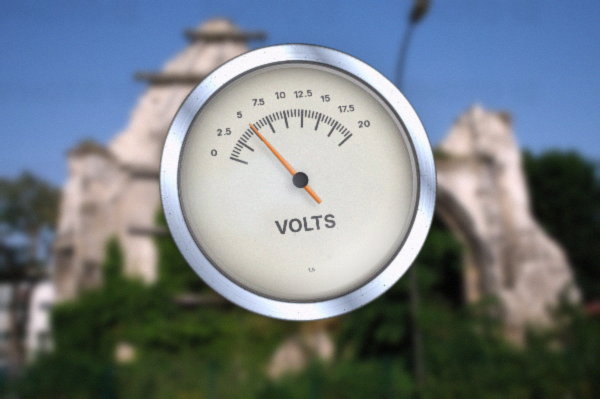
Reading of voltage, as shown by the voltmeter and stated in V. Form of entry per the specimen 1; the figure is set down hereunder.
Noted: 5
